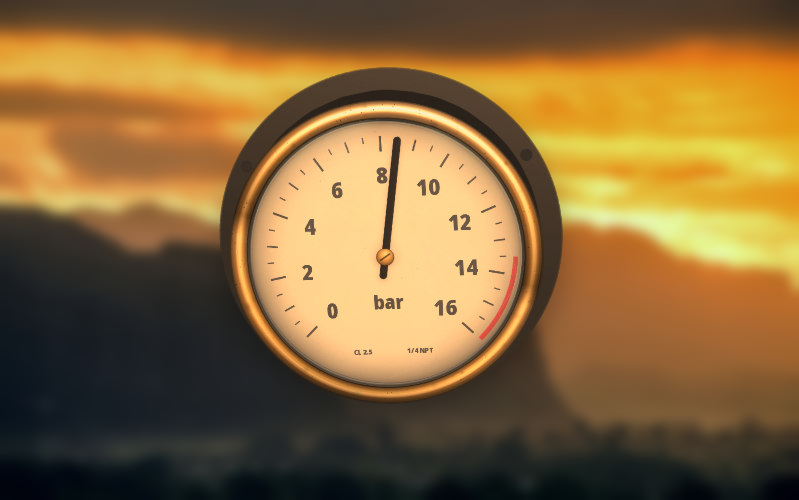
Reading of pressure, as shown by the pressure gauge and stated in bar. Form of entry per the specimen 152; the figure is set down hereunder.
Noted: 8.5
